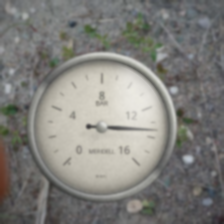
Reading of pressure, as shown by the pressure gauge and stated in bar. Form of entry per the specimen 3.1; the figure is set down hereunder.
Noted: 13.5
